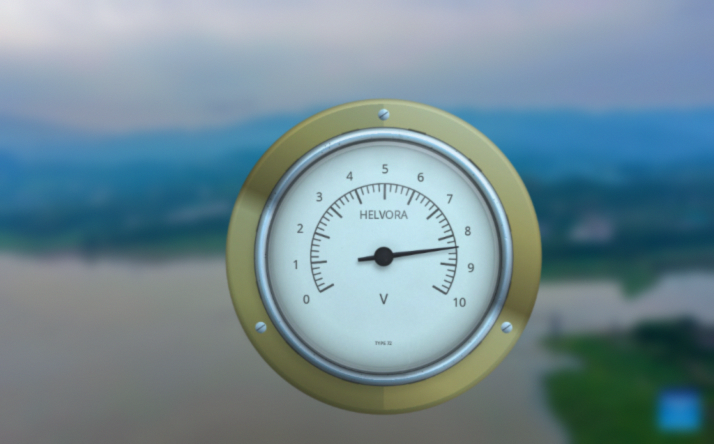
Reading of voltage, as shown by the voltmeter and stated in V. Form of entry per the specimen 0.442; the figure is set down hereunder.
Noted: 8.4
